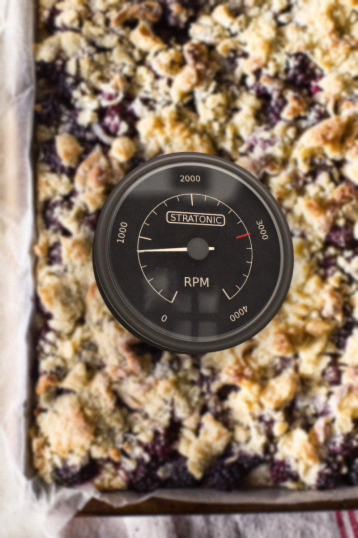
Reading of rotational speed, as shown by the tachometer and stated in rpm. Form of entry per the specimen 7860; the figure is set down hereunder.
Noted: 800
